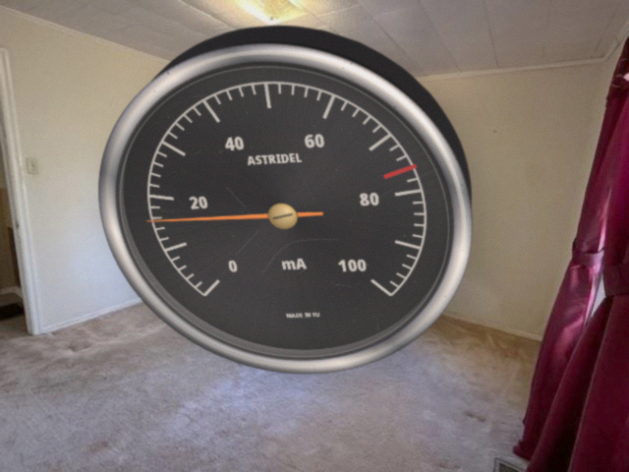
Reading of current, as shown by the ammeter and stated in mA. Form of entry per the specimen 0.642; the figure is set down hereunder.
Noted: 16
